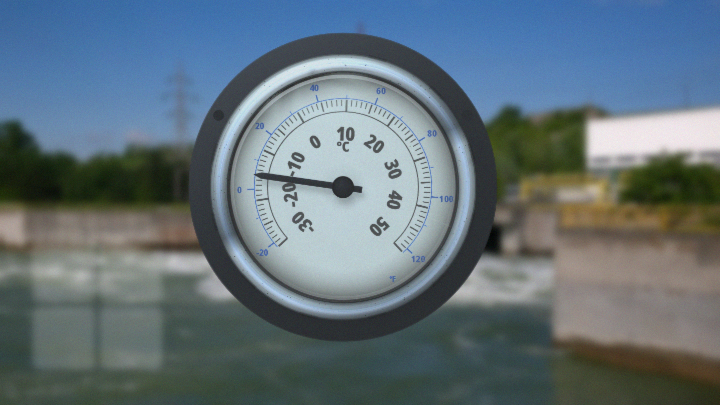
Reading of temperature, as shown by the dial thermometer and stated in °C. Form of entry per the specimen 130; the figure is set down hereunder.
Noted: -15
